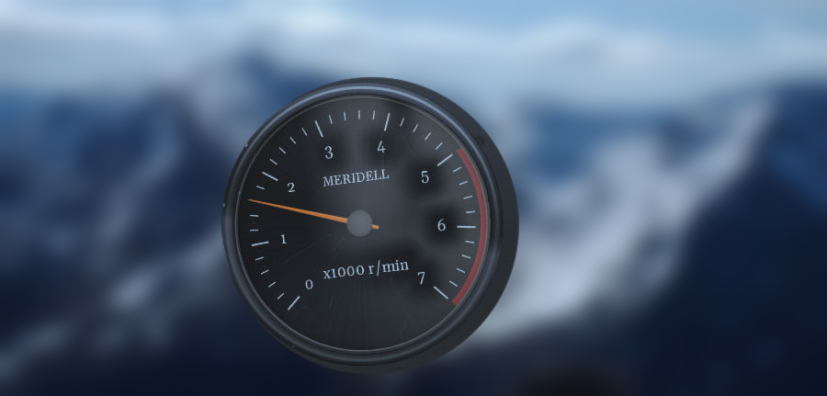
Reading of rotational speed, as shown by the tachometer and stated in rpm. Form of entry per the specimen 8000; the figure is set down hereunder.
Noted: 1600
